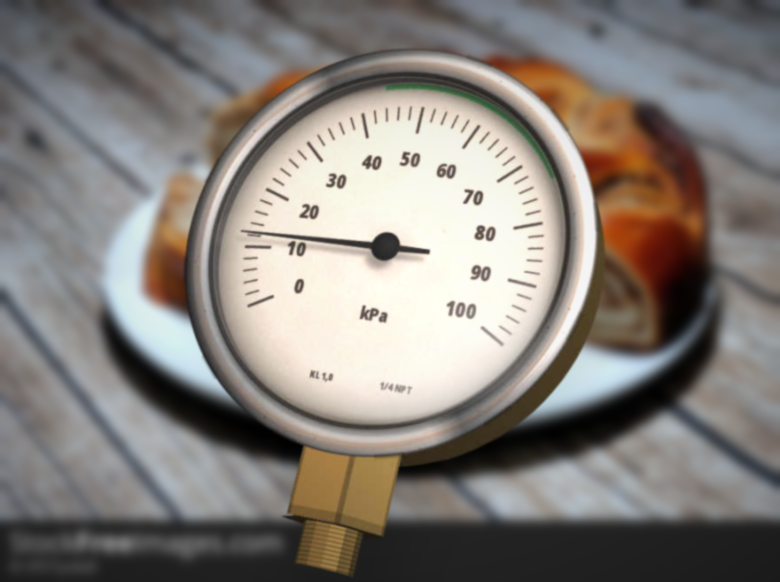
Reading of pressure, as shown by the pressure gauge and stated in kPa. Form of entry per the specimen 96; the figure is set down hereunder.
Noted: 12
